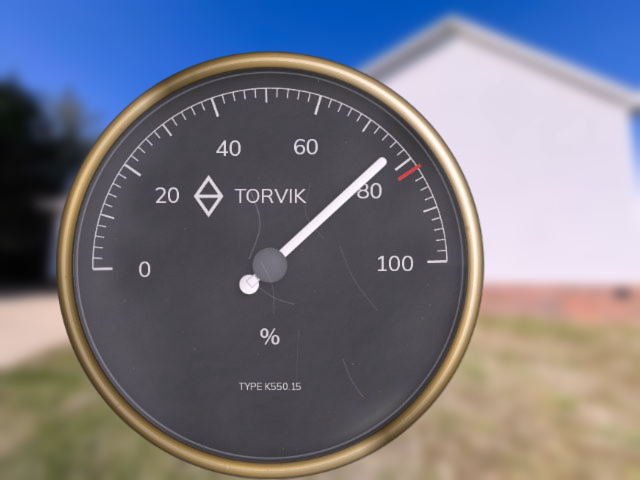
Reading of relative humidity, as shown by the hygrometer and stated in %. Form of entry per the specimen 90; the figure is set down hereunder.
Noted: 77
